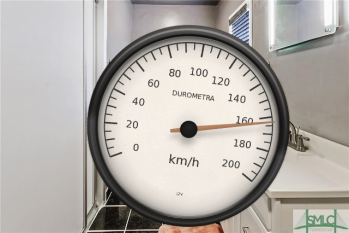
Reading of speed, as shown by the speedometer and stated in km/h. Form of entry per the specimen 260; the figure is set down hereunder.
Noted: 162.5
